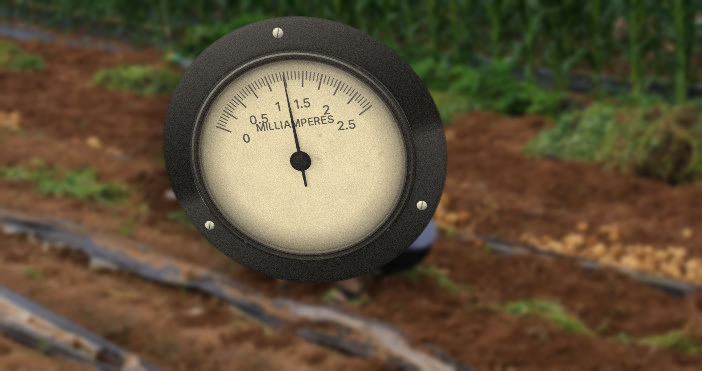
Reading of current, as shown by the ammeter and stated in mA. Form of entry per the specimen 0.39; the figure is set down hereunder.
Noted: 1.25
